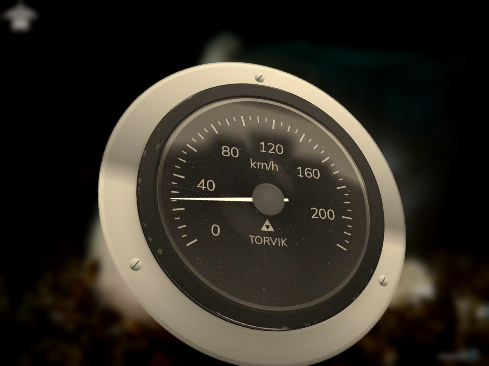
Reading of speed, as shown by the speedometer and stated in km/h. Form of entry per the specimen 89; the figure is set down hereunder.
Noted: 25
